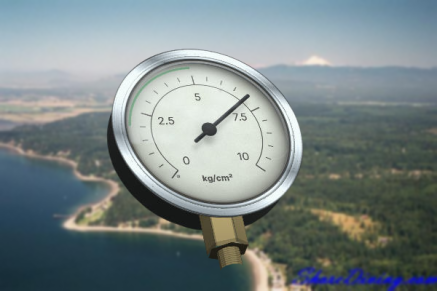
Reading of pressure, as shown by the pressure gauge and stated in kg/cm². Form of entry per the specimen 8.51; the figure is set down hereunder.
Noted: 7
